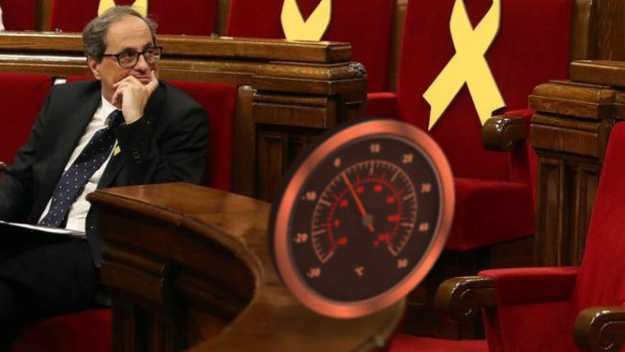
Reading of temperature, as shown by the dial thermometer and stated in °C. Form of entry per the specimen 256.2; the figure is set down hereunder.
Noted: 0
